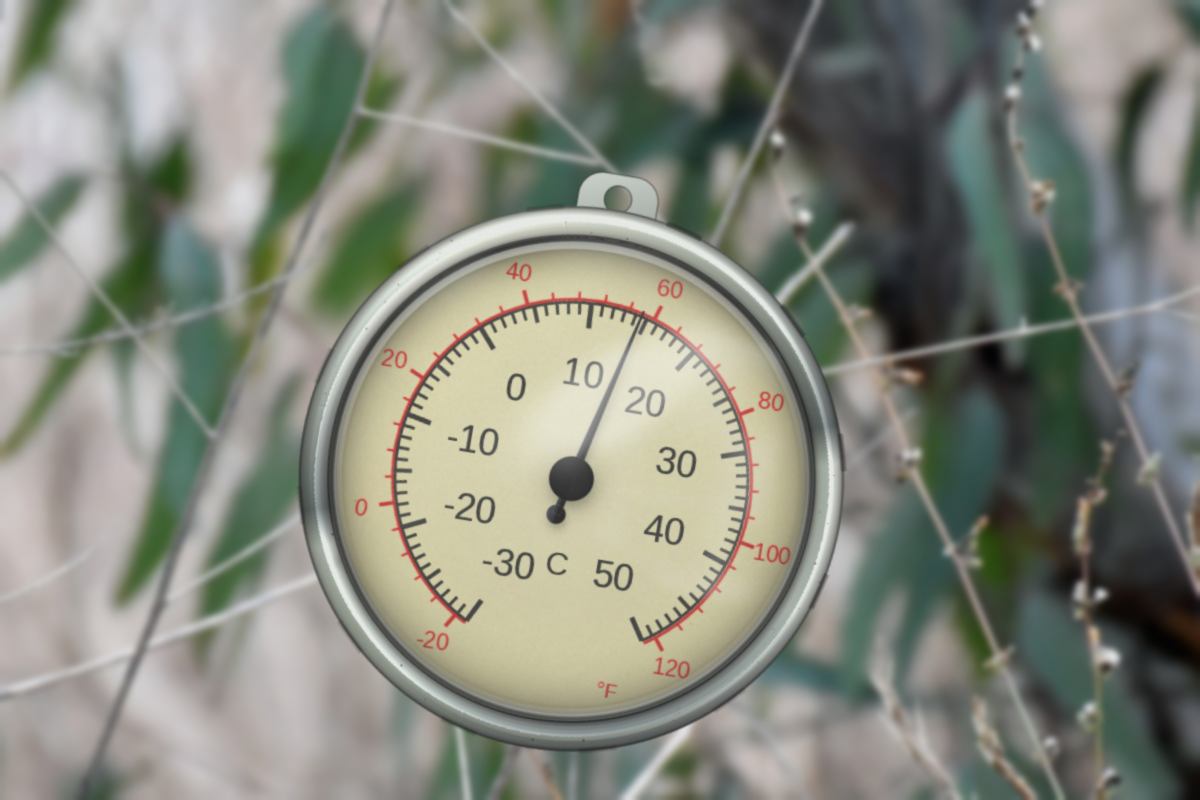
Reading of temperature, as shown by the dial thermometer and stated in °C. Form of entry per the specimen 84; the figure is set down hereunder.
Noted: 14.5
